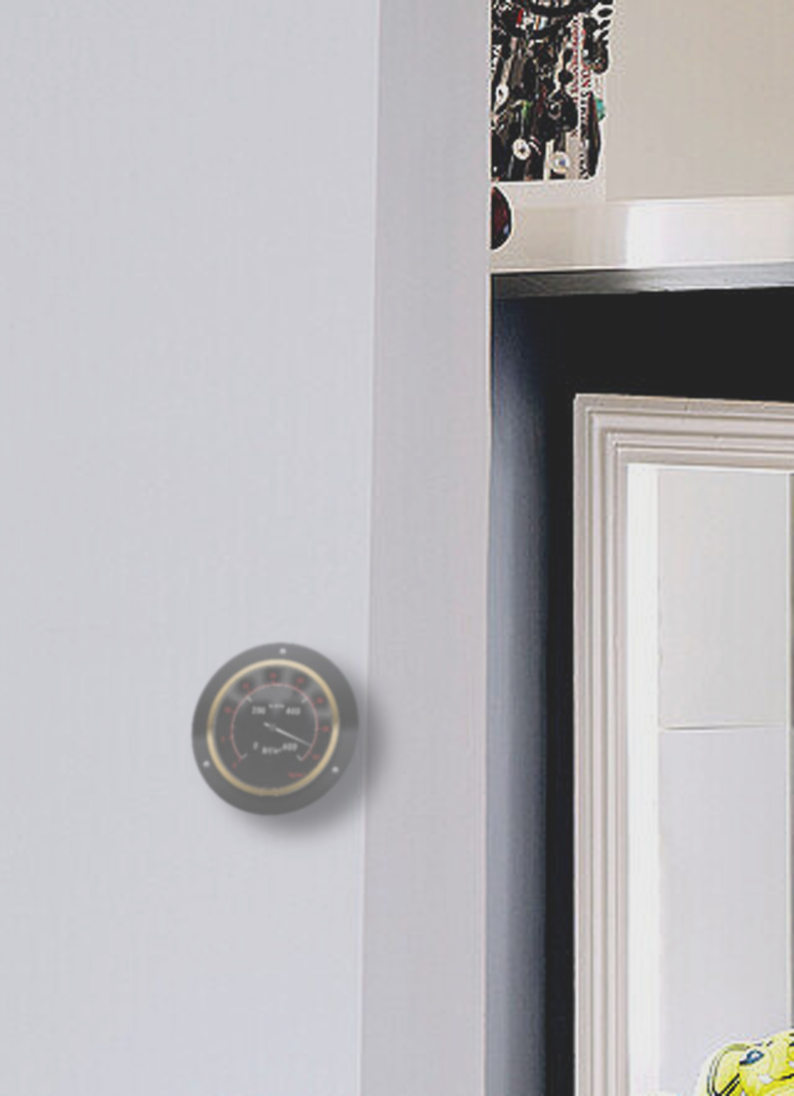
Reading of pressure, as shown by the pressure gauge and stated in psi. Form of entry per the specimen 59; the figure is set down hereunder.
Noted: 550
